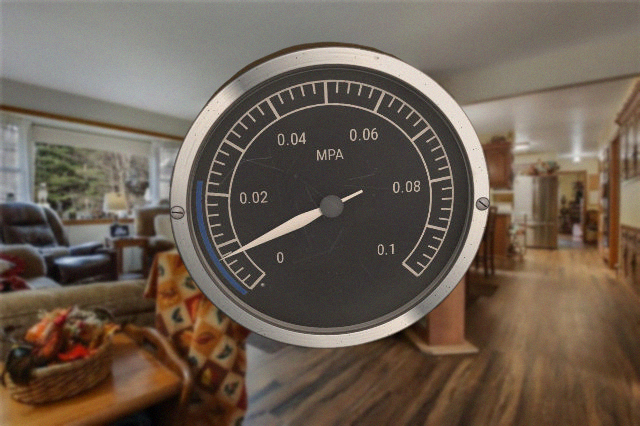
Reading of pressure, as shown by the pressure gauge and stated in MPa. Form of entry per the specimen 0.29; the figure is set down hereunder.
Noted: 0.008
